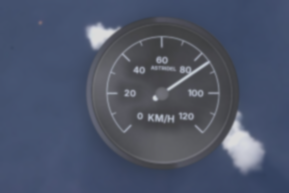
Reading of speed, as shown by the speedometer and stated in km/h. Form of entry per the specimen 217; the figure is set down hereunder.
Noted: 85
